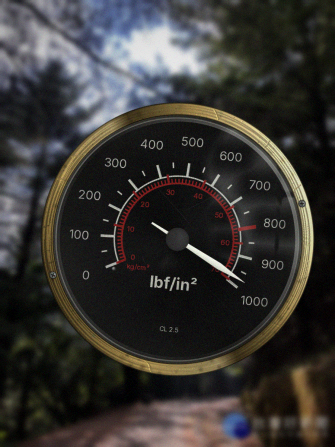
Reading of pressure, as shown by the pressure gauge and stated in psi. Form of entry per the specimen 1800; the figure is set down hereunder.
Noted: 975
